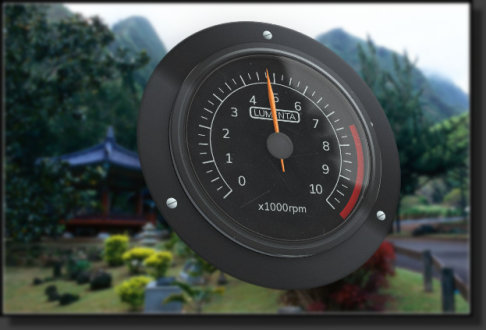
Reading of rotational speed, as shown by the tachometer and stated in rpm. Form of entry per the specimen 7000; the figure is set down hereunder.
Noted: 4750
